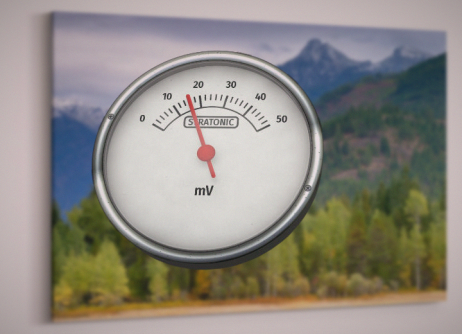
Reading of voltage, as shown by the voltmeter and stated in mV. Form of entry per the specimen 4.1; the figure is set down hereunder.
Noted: 16
